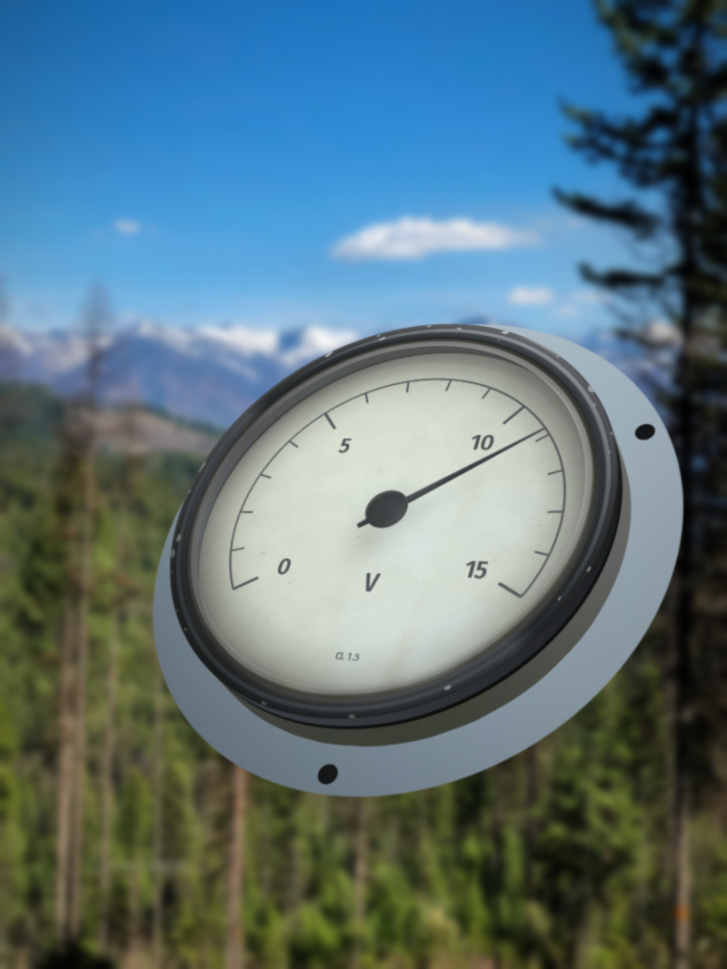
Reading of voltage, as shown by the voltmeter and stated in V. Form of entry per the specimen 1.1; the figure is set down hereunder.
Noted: 11
